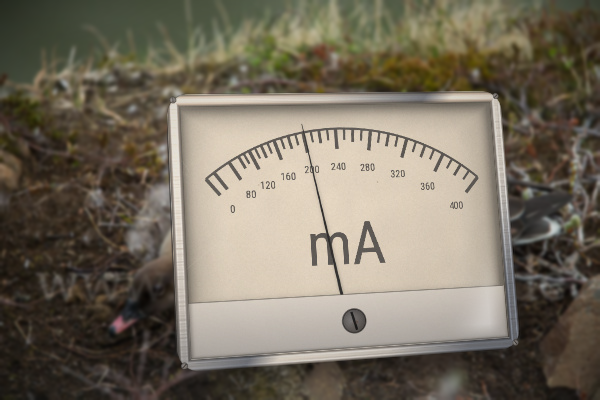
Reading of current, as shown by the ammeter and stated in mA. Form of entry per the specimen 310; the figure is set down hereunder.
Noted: 200
